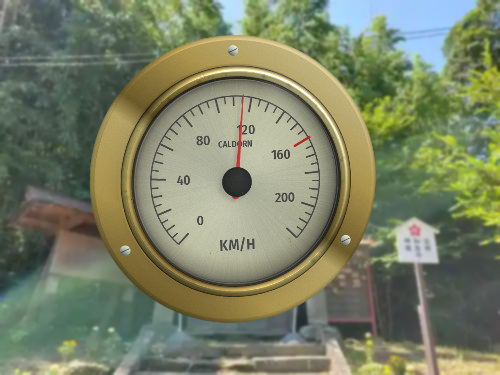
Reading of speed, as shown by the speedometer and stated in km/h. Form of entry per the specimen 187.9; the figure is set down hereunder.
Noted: 115
